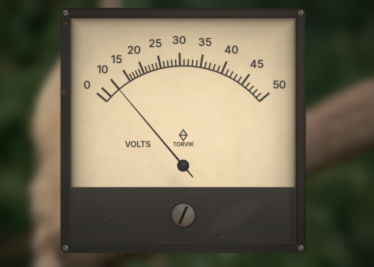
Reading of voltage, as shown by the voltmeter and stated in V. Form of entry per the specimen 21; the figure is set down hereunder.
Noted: 10
